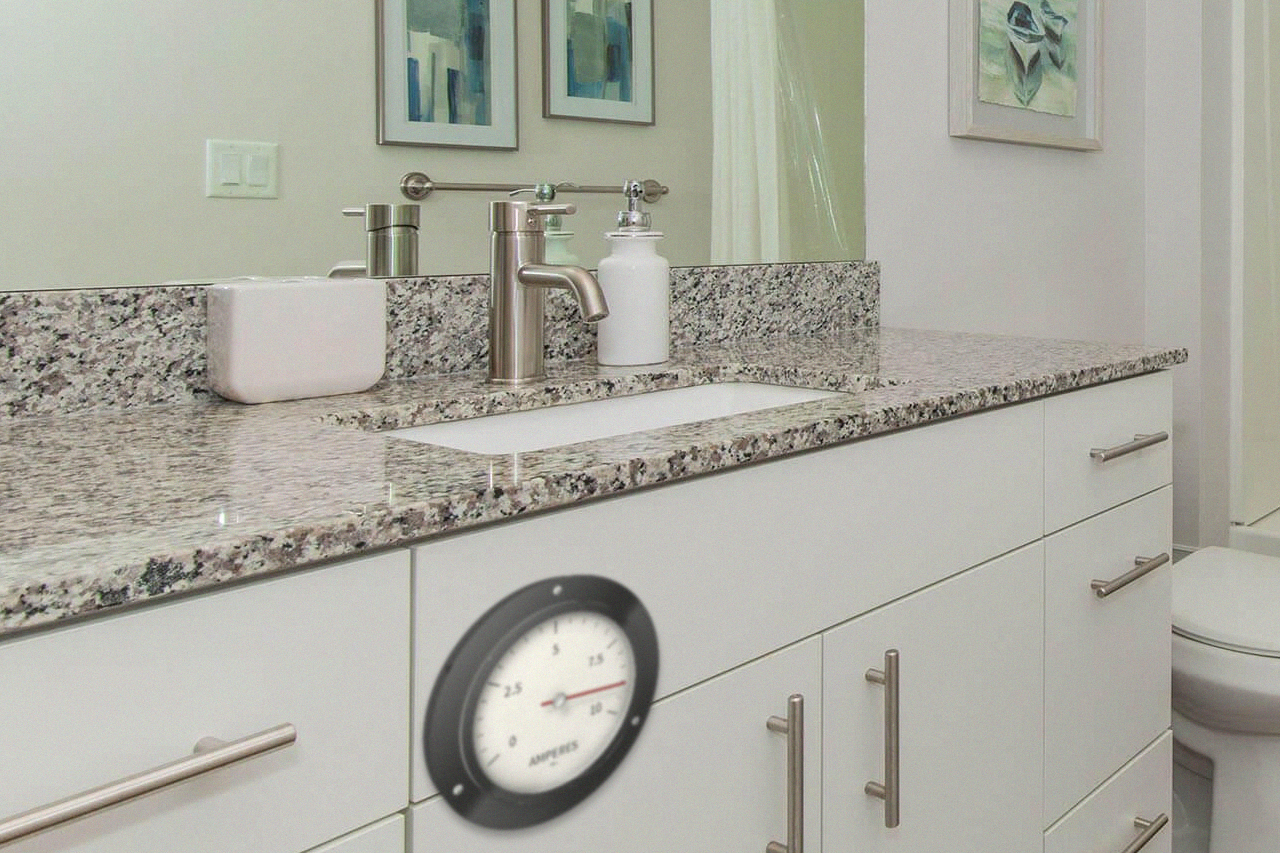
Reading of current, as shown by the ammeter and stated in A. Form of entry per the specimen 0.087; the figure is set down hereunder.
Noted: 9
